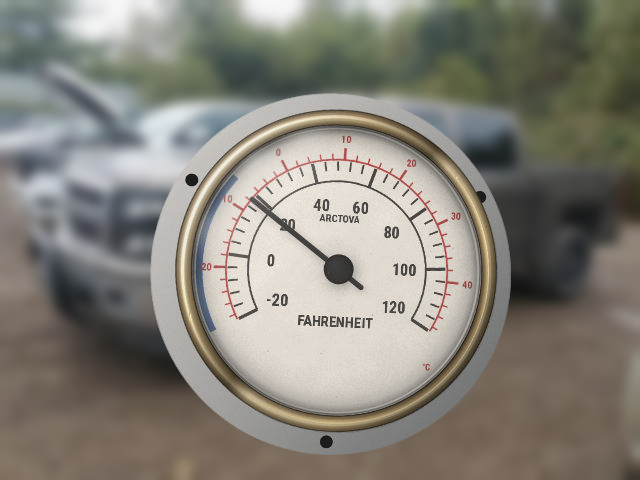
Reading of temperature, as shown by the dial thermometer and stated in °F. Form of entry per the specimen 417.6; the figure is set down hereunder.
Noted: 18
